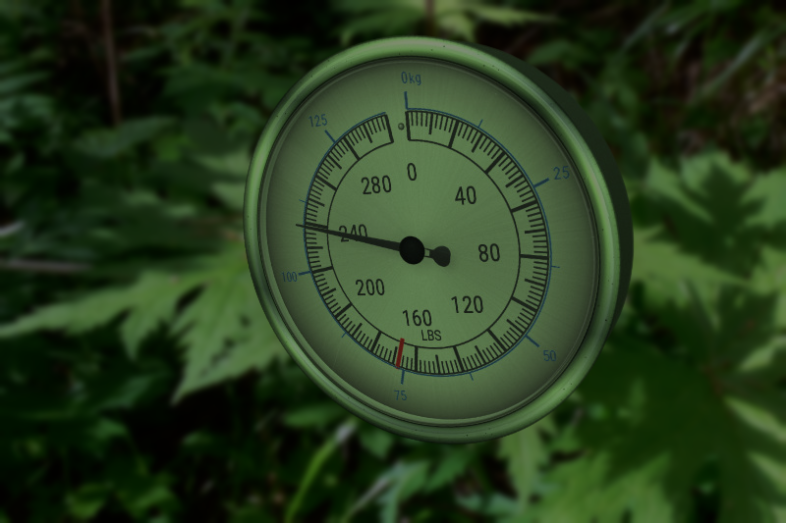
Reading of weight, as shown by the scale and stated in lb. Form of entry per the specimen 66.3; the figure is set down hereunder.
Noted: 240
